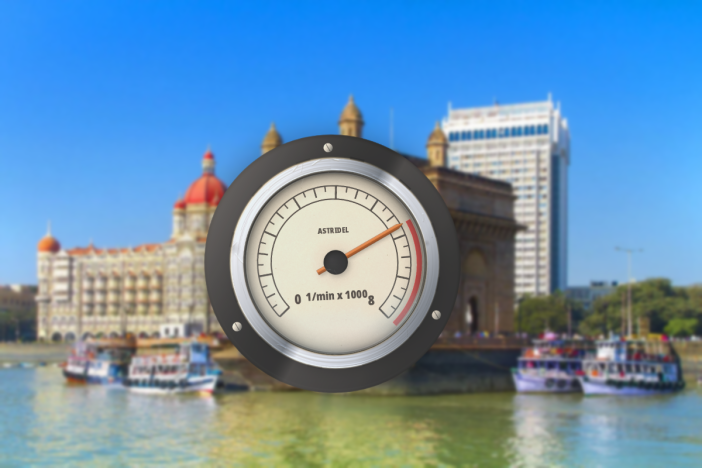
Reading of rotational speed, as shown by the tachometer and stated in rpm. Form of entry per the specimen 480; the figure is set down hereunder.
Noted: 5750
